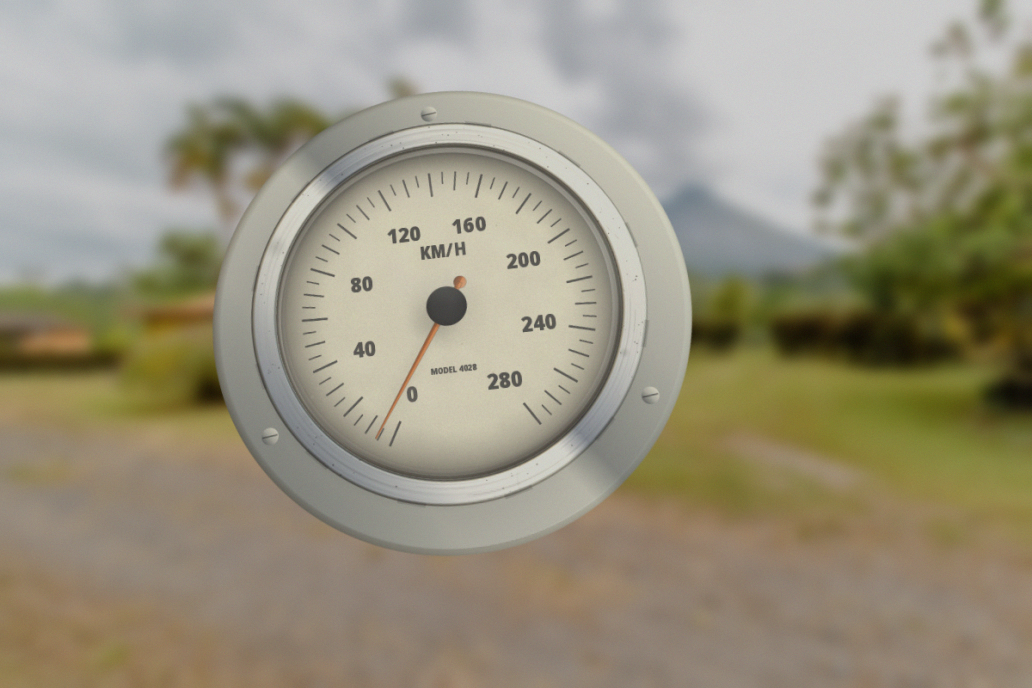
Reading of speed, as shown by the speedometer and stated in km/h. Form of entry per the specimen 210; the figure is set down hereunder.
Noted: 5
